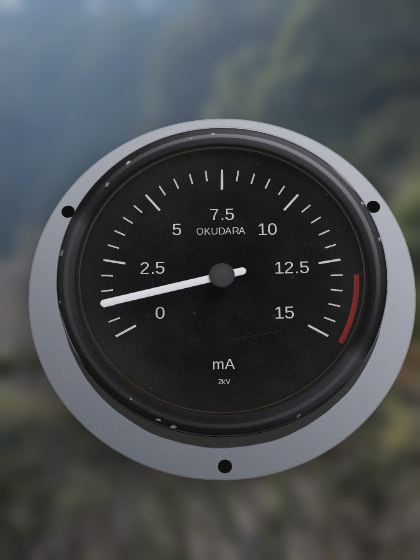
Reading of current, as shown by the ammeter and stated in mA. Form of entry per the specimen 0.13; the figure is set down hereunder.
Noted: 1
